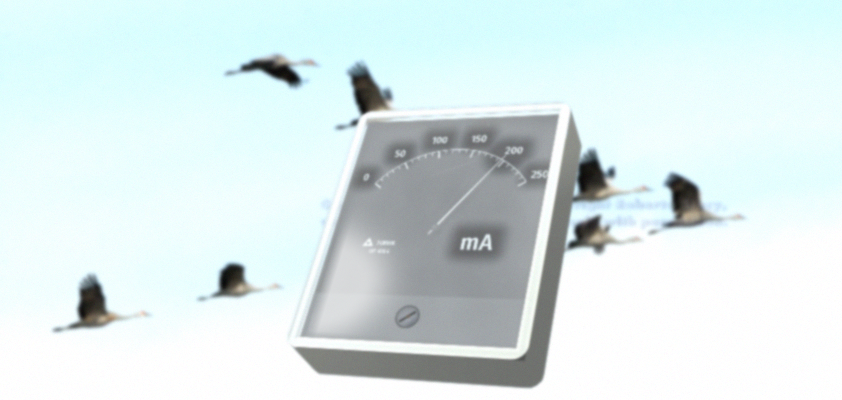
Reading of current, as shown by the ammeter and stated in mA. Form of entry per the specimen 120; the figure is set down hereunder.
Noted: 200
